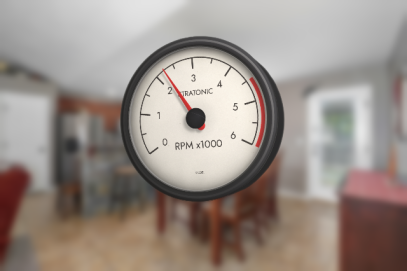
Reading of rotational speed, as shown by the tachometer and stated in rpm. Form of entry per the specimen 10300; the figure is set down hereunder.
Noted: 2250
